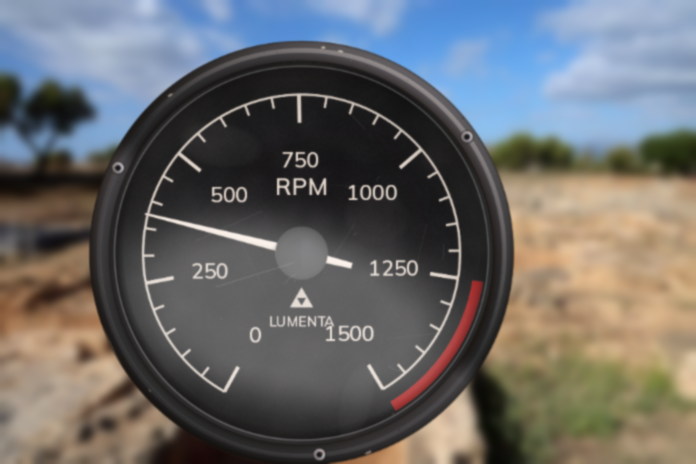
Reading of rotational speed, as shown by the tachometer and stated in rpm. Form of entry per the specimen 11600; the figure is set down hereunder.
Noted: 375
